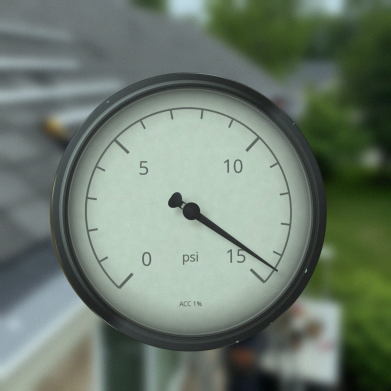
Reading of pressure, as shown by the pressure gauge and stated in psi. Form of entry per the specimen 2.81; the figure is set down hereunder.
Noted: 14.5
